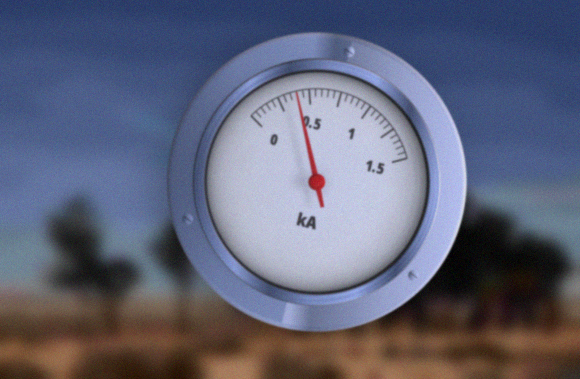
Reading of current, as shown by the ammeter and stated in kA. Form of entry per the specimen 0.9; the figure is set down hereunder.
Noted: 0.4
